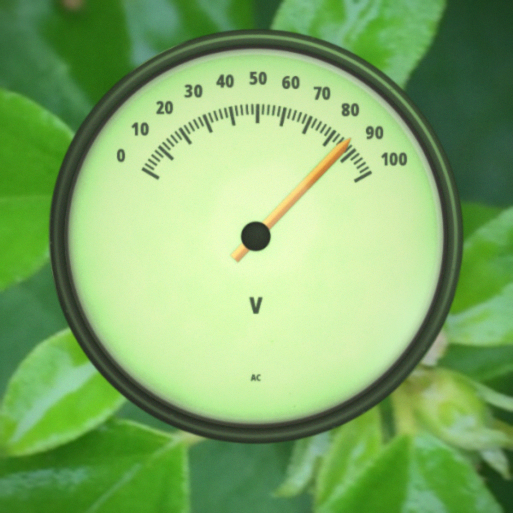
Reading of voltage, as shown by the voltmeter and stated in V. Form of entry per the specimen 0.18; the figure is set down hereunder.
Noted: 86
